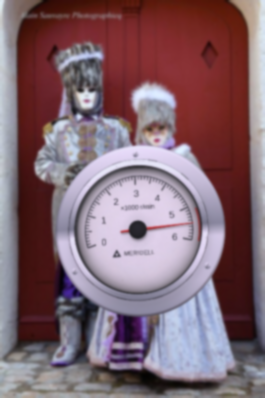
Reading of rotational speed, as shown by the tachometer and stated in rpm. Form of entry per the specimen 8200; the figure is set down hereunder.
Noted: 5500
